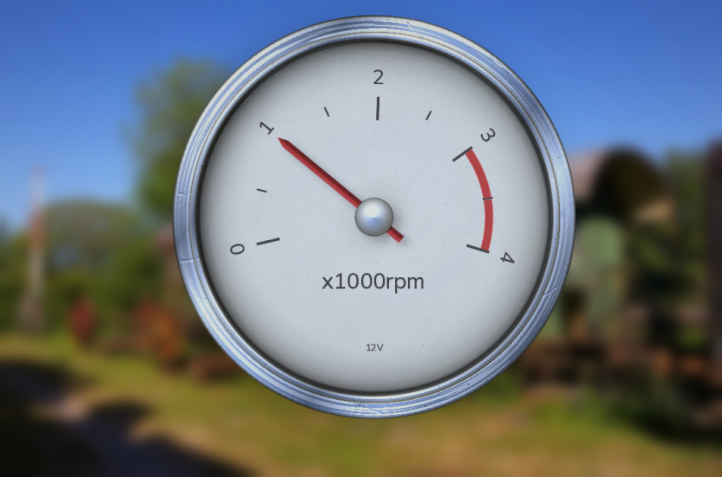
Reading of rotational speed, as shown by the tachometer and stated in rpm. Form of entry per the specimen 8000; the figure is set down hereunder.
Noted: 1000
